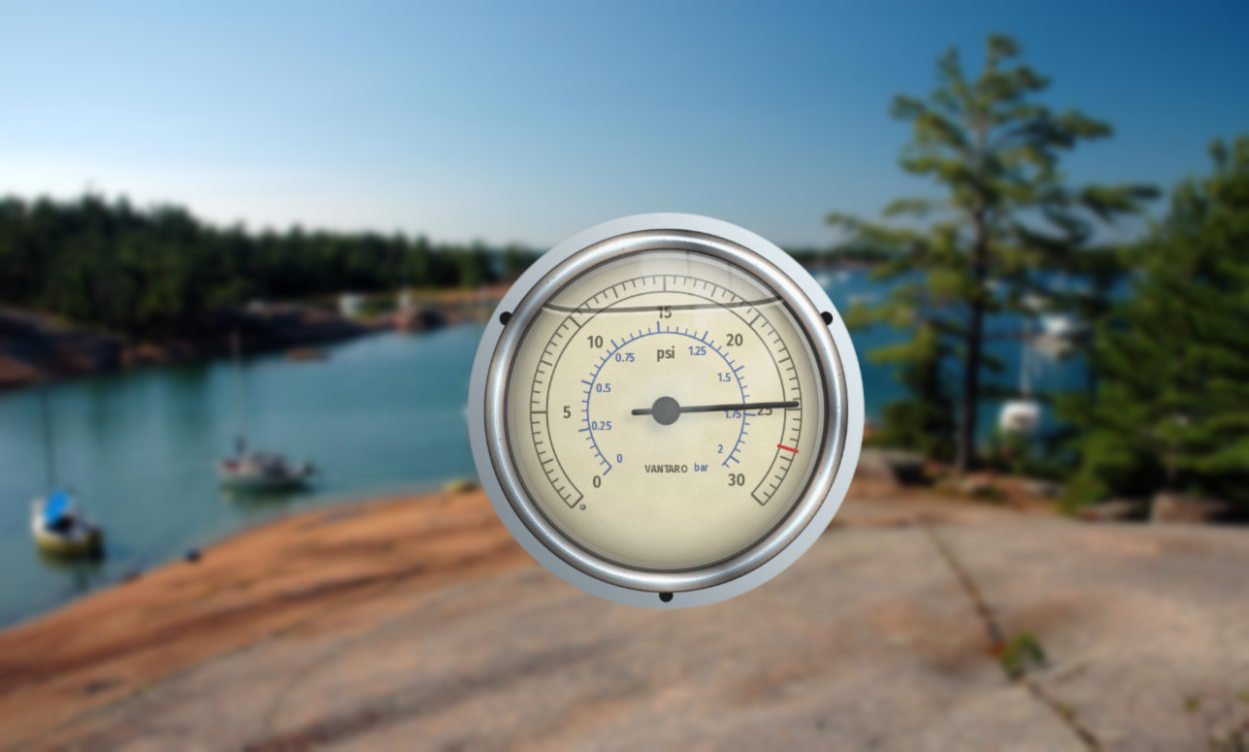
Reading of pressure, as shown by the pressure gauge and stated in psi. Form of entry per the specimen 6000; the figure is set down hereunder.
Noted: 24.75
